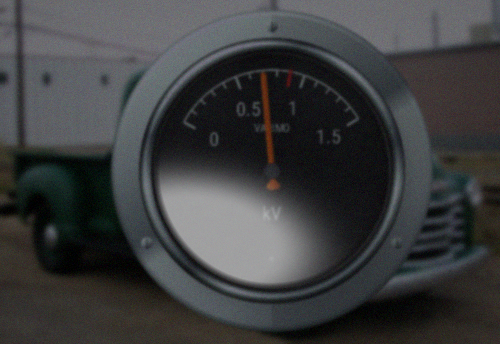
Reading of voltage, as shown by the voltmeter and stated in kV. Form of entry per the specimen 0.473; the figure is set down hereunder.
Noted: 0.7
